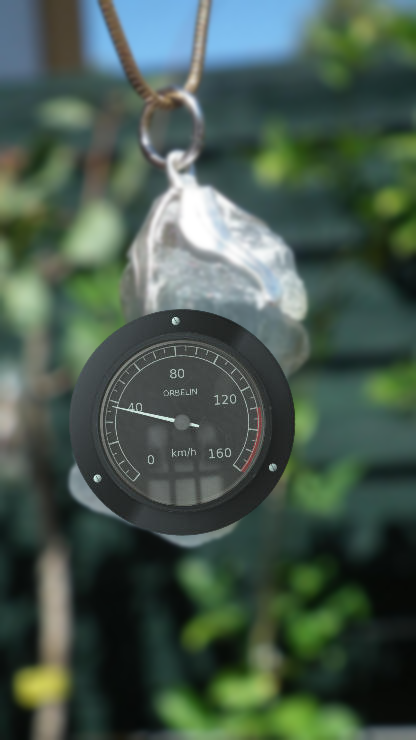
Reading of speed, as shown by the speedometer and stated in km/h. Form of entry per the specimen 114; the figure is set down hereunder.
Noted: 37.5
